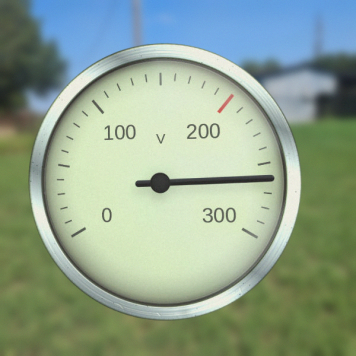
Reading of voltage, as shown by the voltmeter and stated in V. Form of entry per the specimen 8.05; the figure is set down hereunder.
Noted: 260
